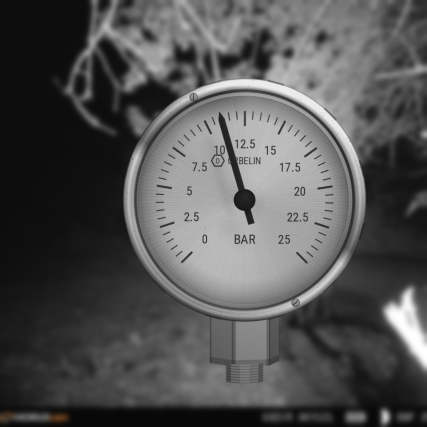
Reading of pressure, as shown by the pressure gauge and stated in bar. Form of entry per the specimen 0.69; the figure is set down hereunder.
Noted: 11
